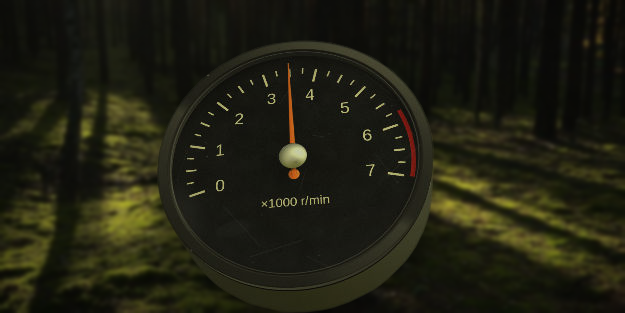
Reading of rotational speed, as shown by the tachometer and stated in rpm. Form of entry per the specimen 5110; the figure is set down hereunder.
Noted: 3500
